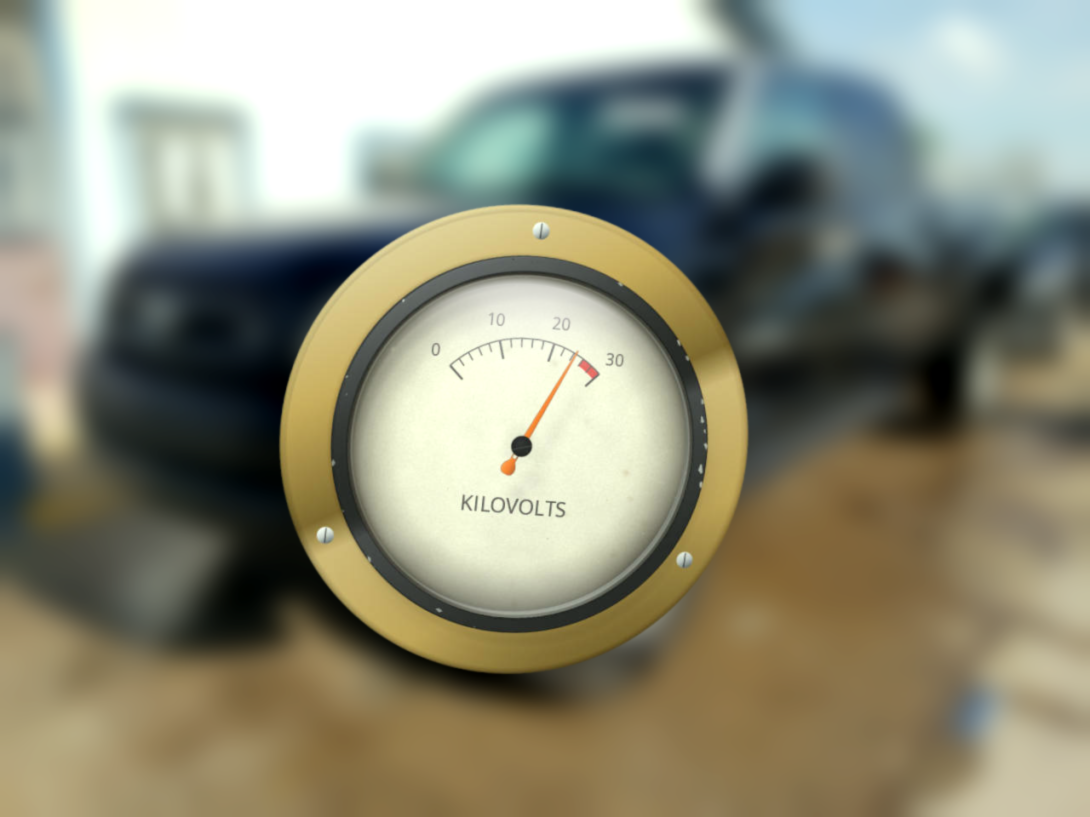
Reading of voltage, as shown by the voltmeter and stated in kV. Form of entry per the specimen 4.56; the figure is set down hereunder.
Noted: 24
